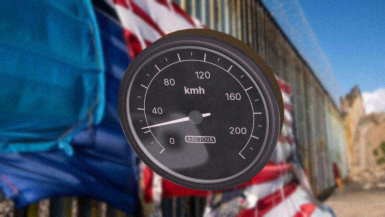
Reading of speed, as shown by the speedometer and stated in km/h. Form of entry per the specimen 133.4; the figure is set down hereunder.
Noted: 25
